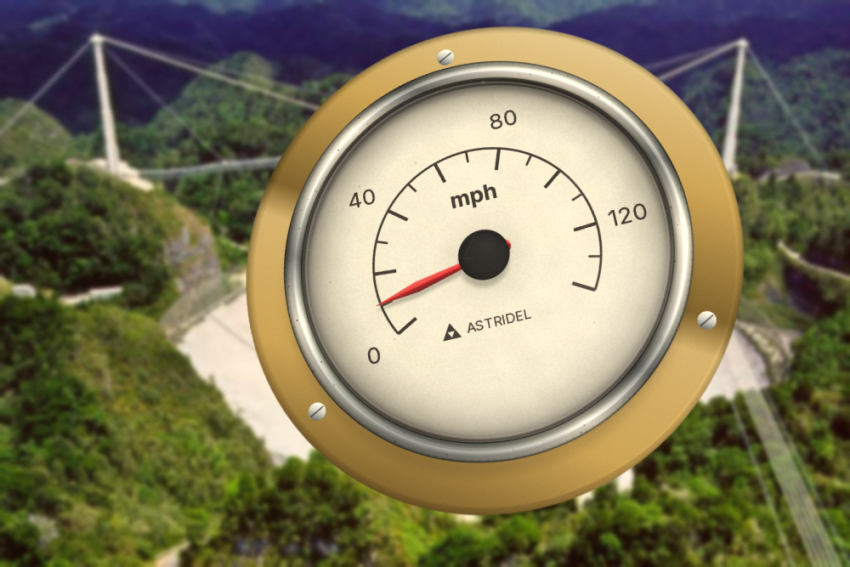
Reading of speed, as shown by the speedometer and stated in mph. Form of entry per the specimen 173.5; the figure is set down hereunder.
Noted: 10
